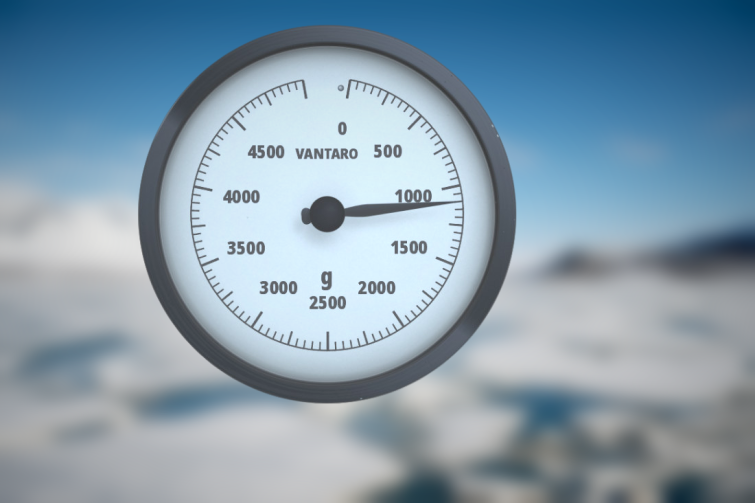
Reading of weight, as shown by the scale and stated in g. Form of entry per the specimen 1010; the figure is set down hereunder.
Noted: 1100
